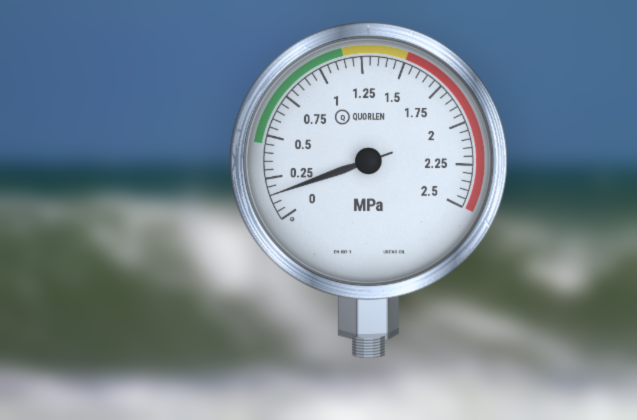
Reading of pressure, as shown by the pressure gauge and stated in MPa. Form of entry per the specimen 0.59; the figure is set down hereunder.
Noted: 0.15
